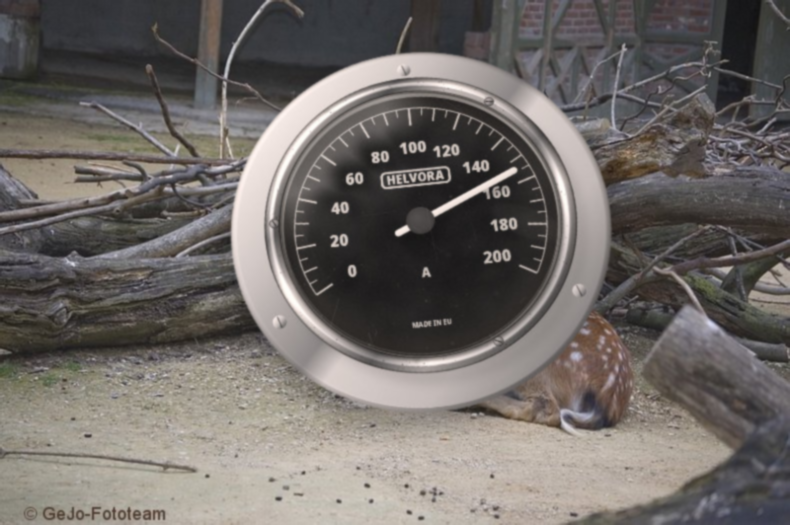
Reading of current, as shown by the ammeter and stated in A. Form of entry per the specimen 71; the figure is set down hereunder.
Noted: 155
